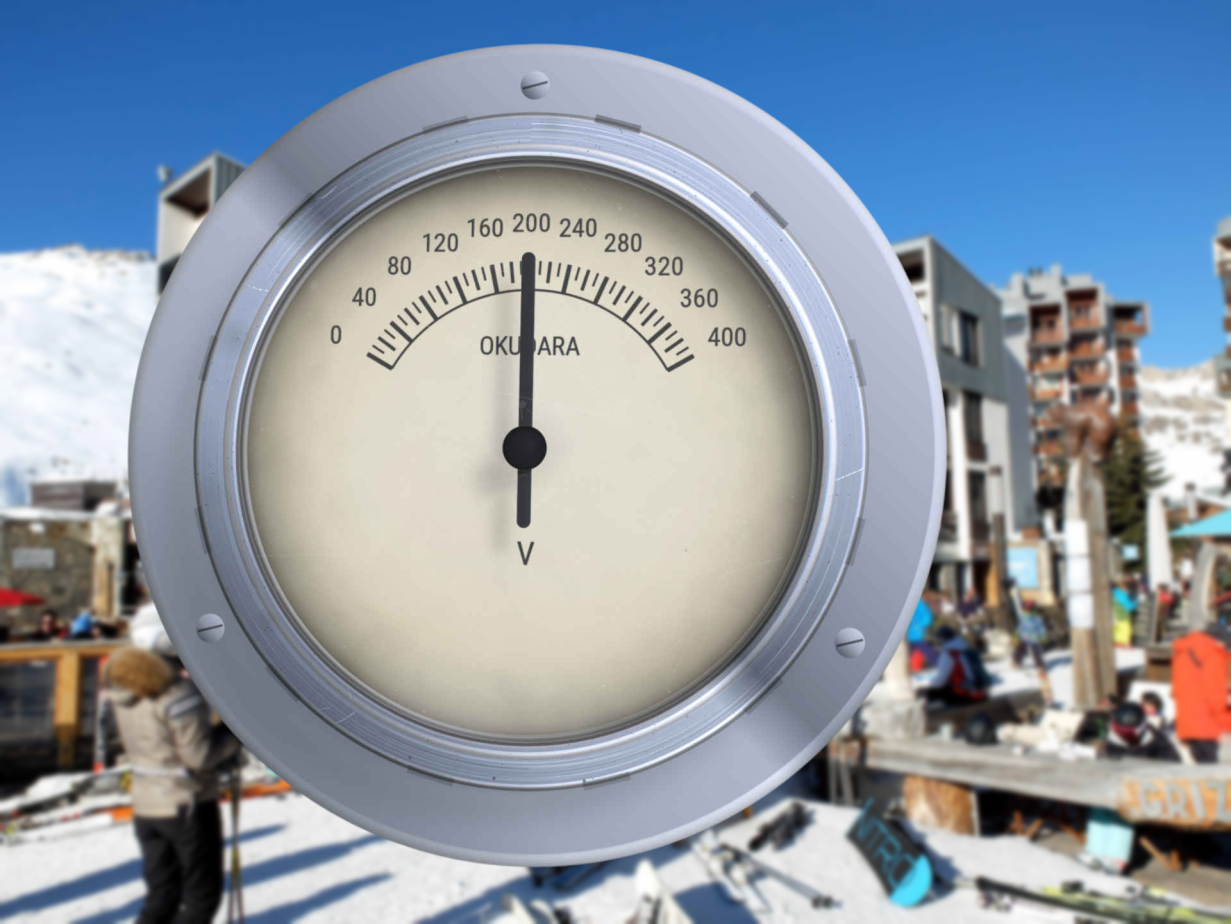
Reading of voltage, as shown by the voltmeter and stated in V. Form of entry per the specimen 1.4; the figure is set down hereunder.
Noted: 200
